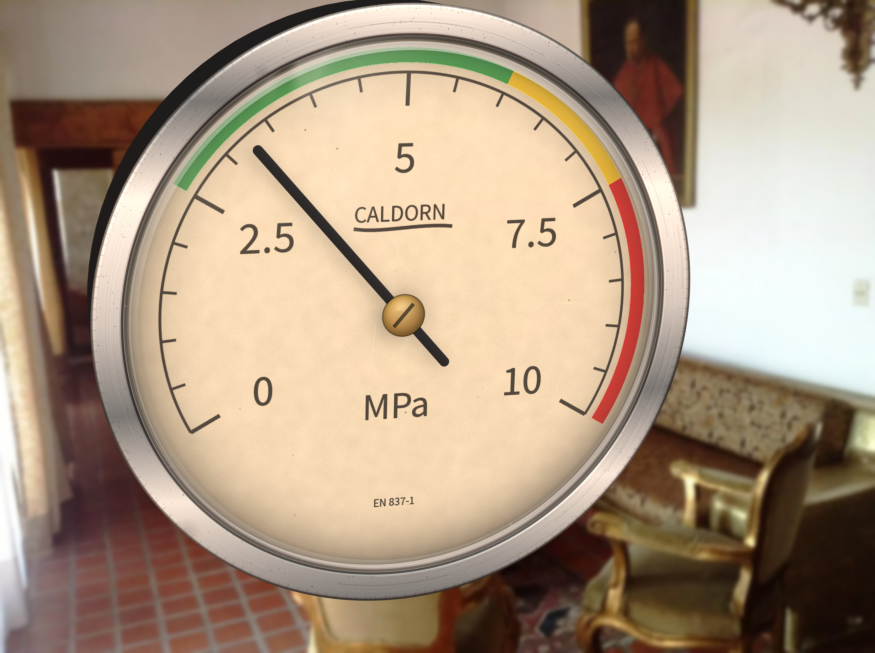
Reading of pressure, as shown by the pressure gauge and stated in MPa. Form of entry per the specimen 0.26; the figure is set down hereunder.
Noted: 3.25
